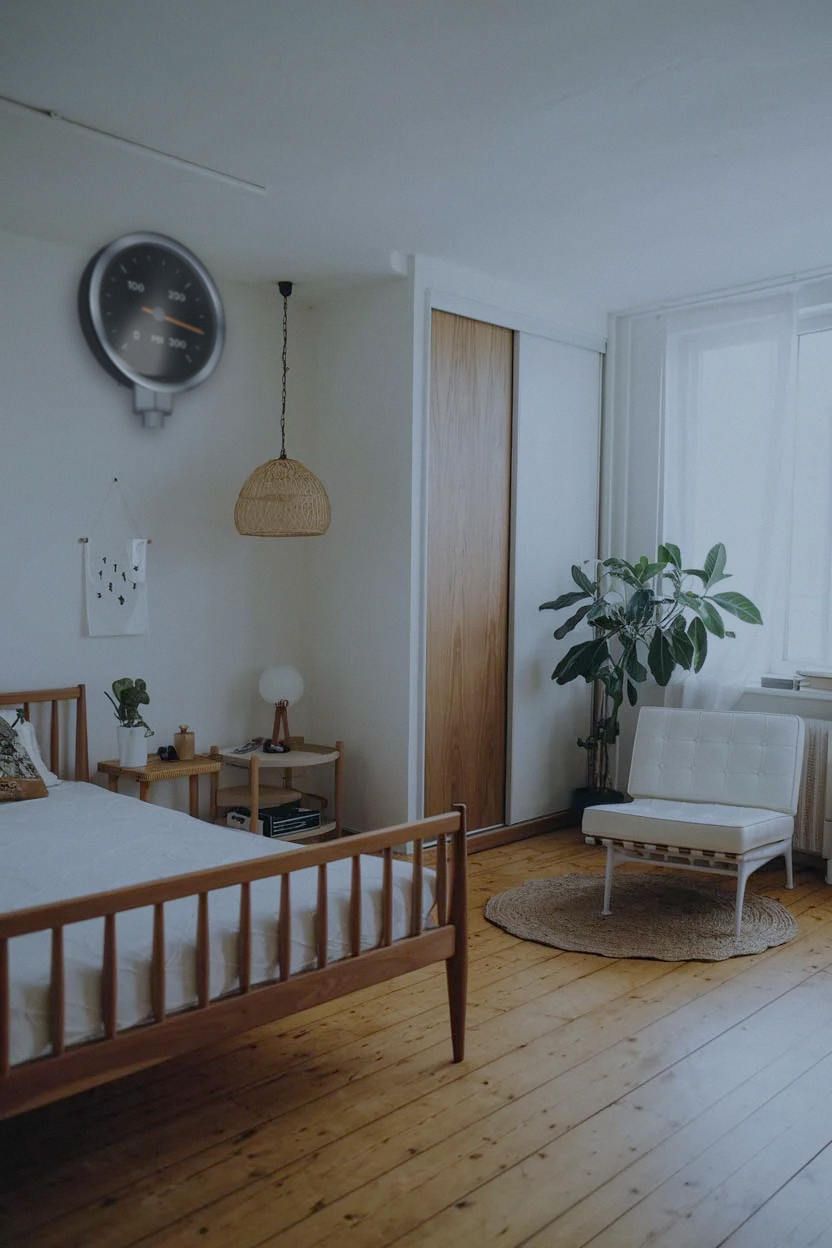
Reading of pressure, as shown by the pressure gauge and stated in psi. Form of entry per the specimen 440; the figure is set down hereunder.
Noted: 260
